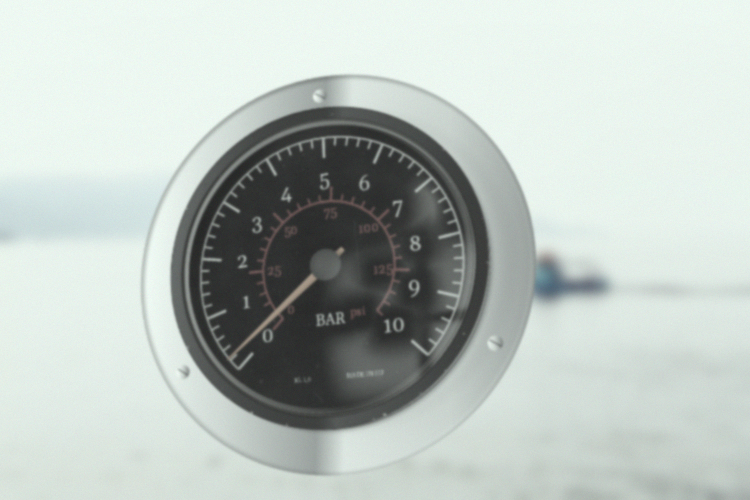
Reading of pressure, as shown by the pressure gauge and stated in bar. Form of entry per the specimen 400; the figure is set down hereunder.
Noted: 0.2
